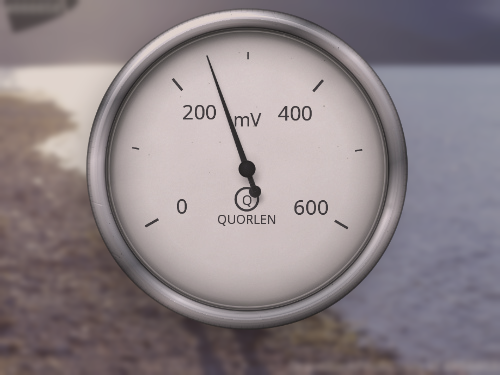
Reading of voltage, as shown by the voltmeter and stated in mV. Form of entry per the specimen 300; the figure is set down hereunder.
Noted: 250
